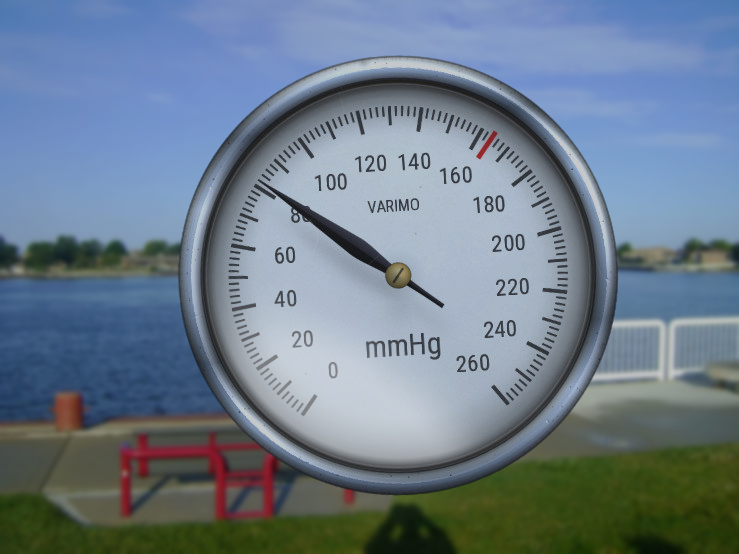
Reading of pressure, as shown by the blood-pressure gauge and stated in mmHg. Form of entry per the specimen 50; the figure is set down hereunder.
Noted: 82
